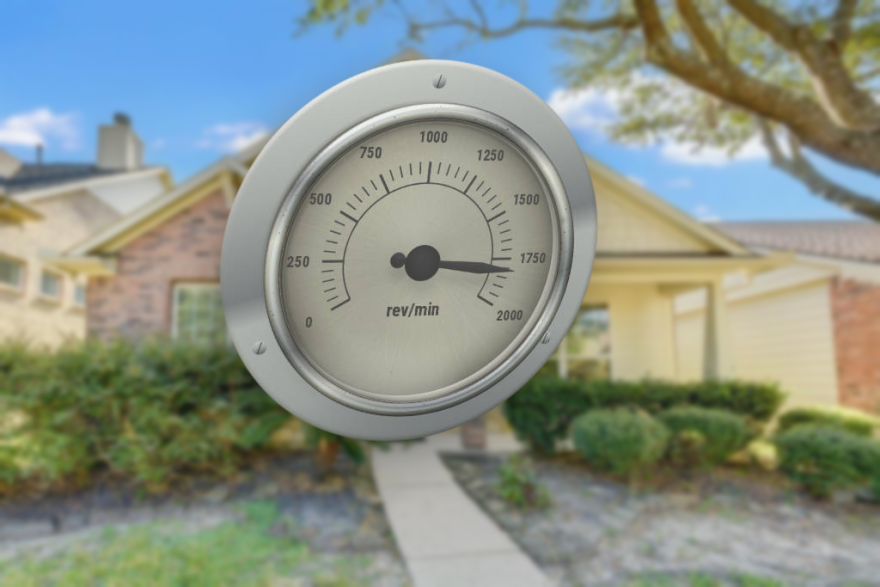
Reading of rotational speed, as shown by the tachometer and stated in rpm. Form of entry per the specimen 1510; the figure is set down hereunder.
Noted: 1800
